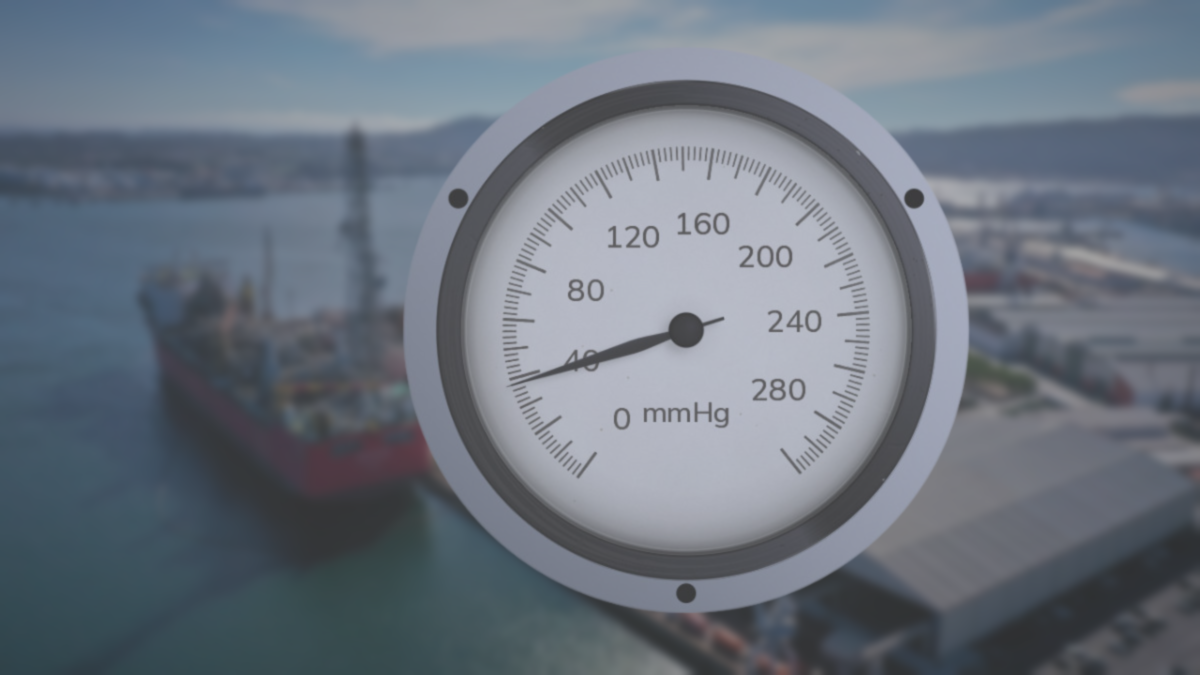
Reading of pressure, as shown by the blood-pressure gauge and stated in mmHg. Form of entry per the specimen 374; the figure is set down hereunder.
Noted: 38
